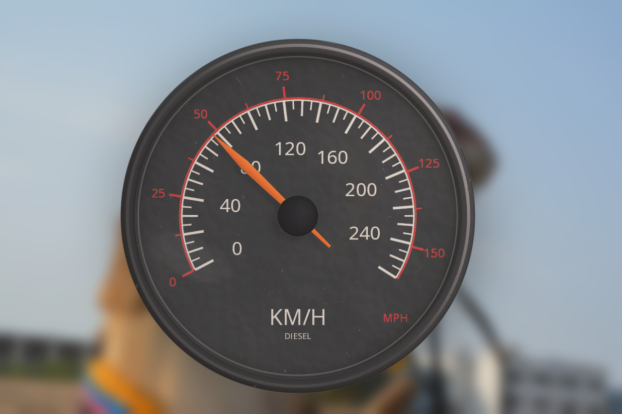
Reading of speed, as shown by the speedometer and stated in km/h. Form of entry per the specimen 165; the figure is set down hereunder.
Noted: 77.5
